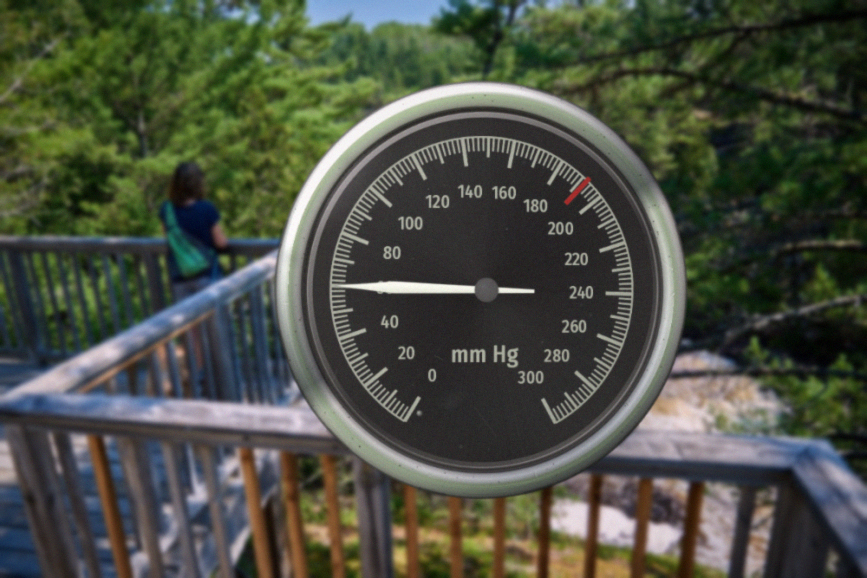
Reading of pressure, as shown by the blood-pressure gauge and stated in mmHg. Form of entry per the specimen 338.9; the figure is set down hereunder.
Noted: 60
